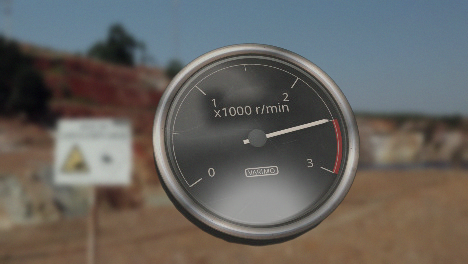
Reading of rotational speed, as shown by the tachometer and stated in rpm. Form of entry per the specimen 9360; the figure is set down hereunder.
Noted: 2500
